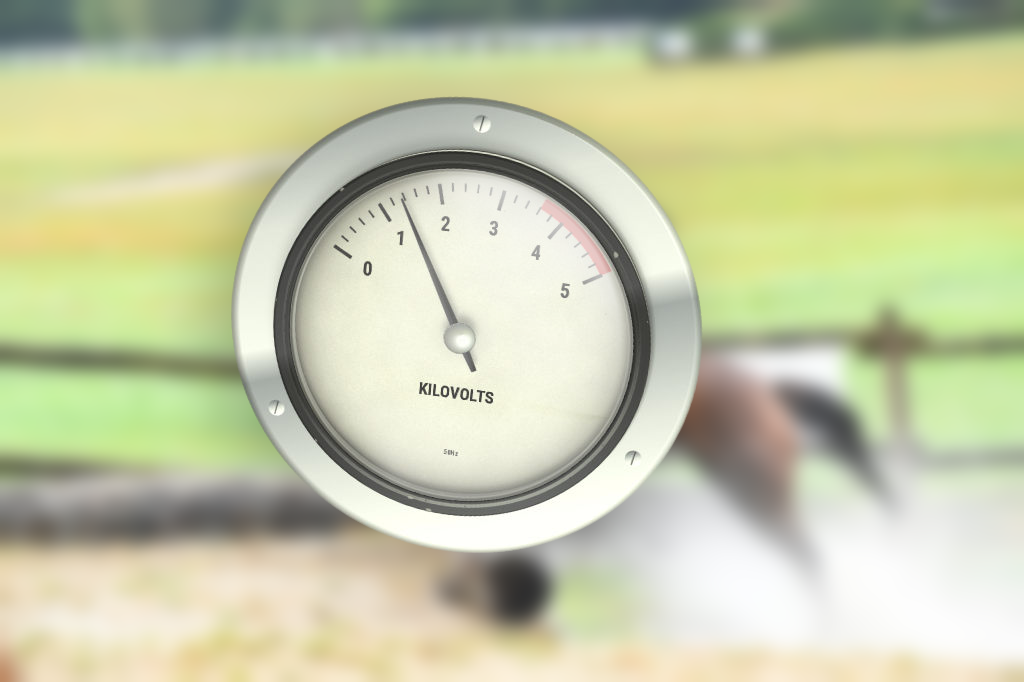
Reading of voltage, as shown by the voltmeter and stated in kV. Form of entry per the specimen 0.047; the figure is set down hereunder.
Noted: 1.4
